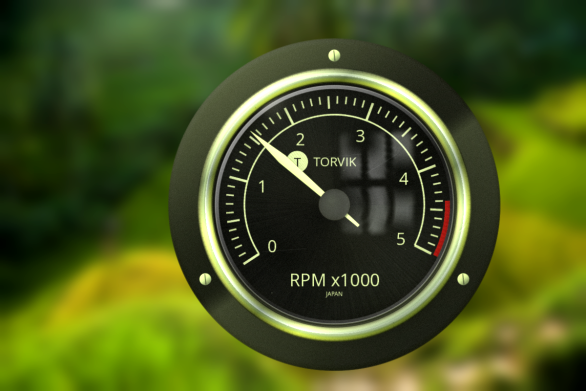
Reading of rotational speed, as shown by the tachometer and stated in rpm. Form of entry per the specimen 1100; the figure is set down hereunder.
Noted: 1550
